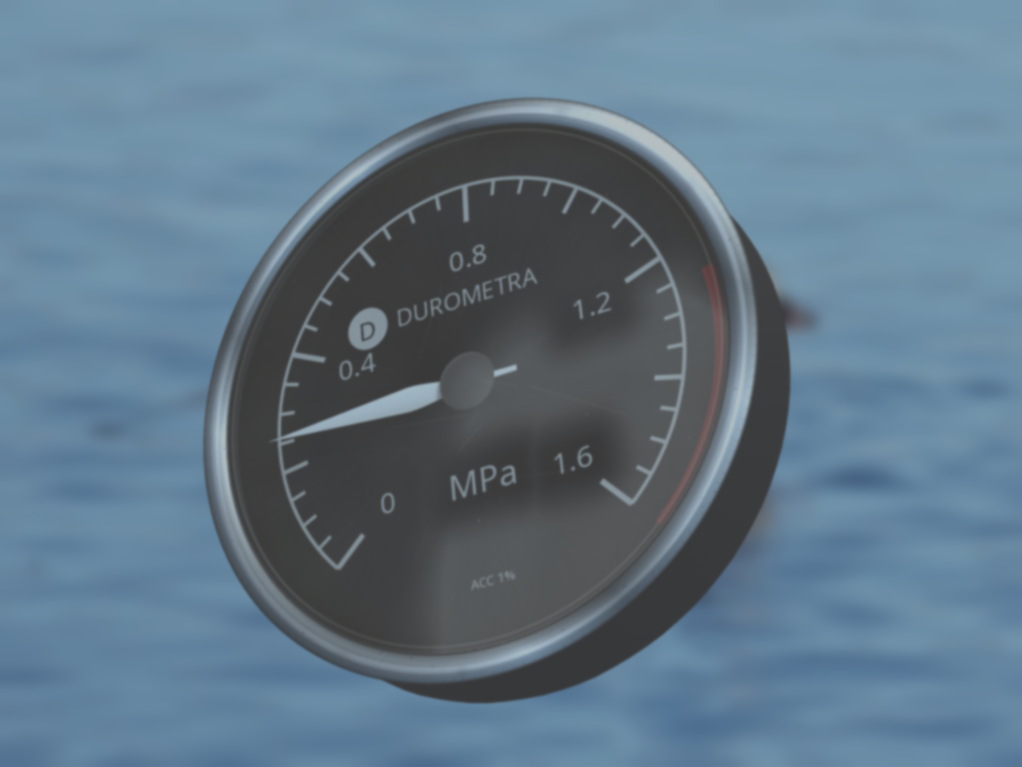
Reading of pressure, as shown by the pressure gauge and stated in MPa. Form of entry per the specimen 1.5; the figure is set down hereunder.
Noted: 0.25
